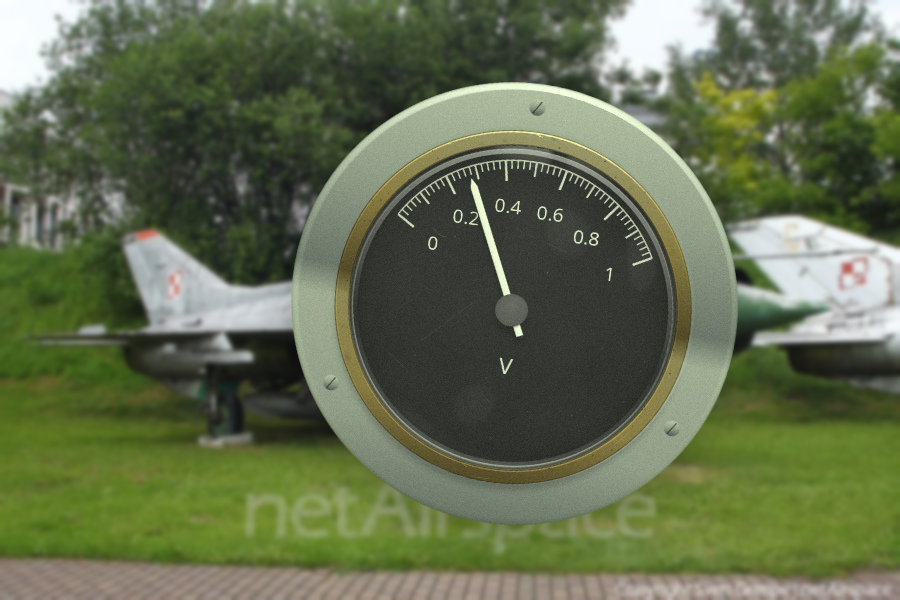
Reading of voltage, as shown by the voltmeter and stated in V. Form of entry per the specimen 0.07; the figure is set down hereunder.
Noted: 0.28
